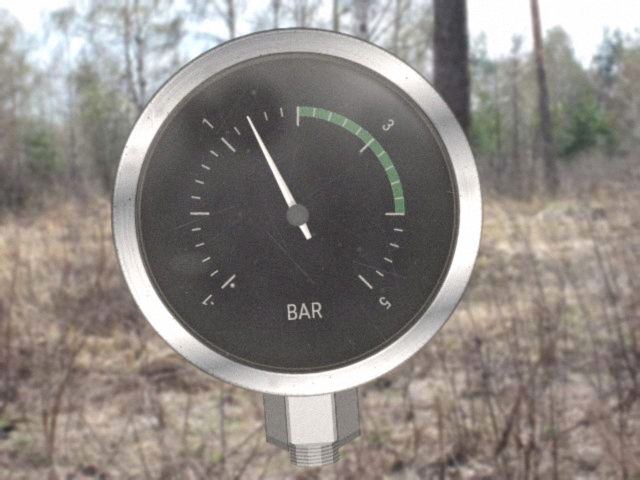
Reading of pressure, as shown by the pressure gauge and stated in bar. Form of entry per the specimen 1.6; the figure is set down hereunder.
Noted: 1.4
